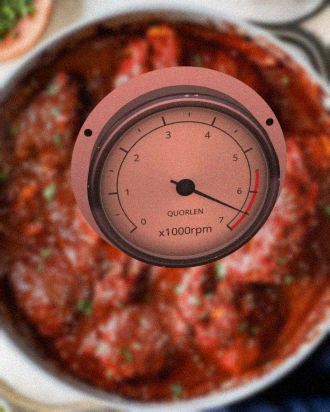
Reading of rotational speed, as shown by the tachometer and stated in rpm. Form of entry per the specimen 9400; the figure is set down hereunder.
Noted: 6500
